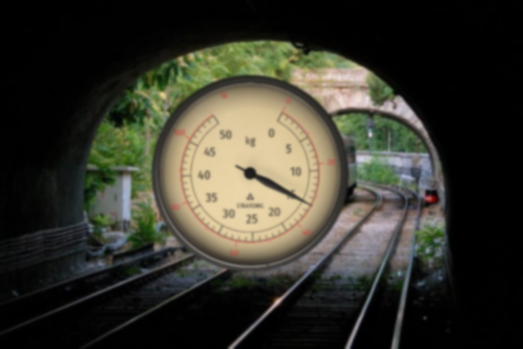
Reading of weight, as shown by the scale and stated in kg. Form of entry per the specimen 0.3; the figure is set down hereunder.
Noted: 15
